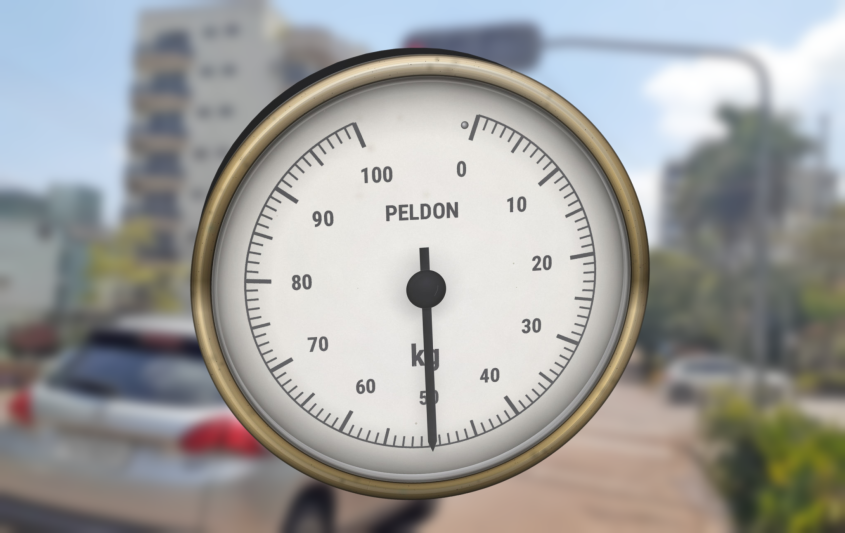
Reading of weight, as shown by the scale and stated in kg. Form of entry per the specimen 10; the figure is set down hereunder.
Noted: 50
